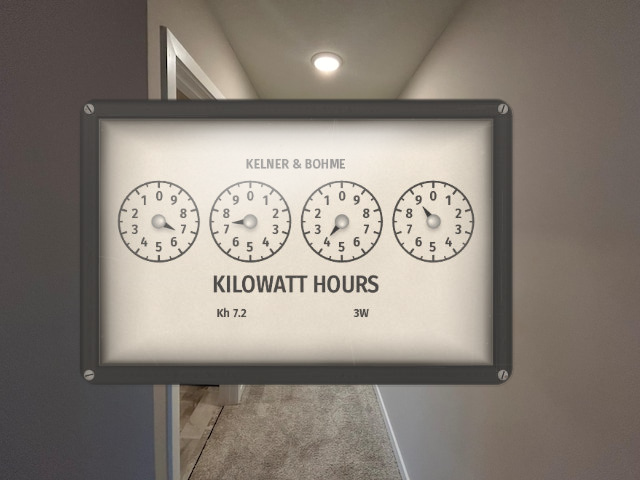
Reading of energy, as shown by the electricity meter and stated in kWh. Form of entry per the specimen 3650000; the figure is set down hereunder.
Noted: 6739
